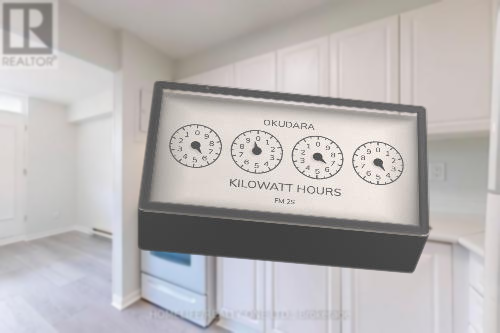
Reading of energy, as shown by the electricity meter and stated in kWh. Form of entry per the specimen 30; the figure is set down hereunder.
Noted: 5964
